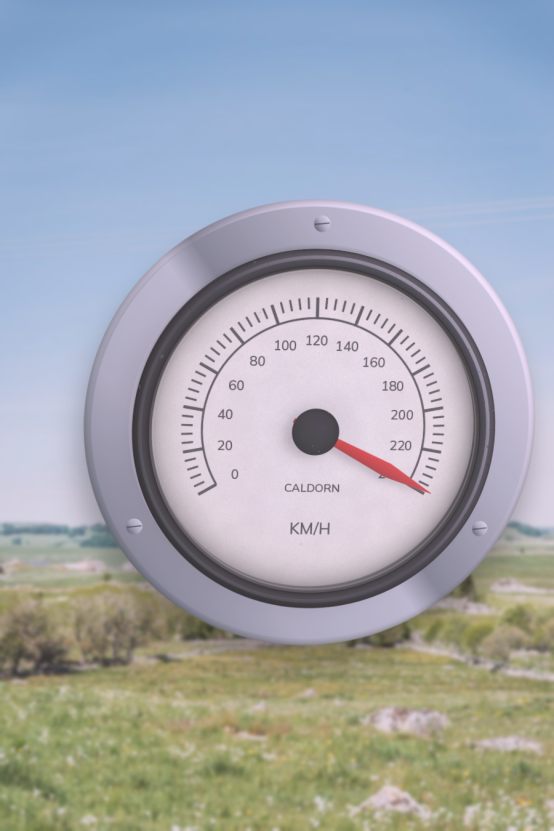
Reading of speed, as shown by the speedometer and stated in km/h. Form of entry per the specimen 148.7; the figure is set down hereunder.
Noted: 238
